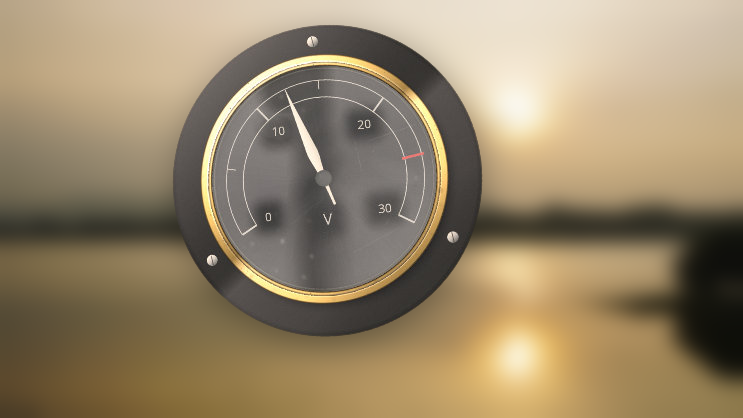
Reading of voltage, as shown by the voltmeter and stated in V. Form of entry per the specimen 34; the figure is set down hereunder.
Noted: 12.5
